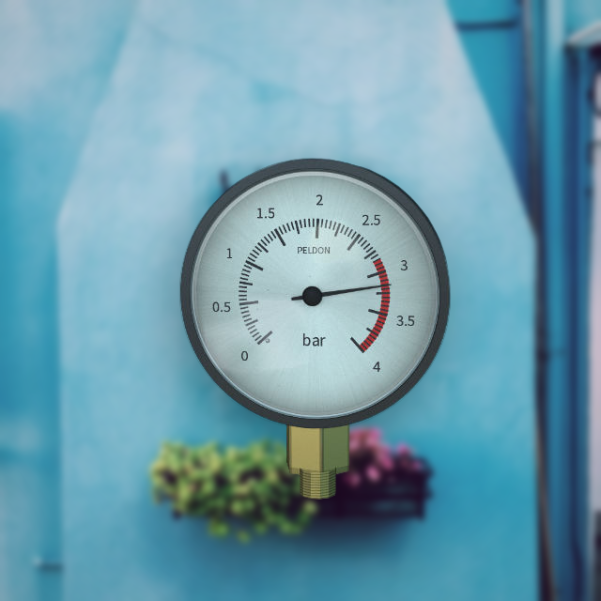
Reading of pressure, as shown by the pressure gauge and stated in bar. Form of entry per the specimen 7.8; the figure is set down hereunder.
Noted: 3.15
